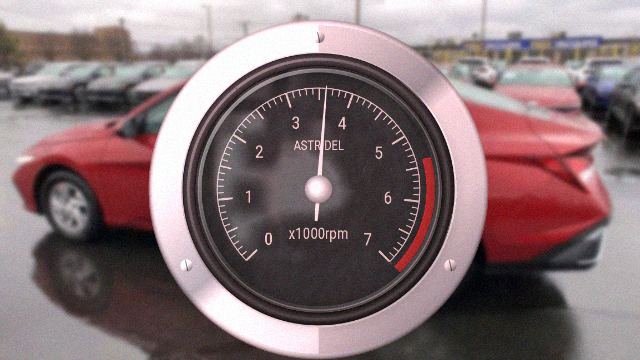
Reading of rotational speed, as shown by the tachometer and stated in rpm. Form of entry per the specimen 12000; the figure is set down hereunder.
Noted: 3600
